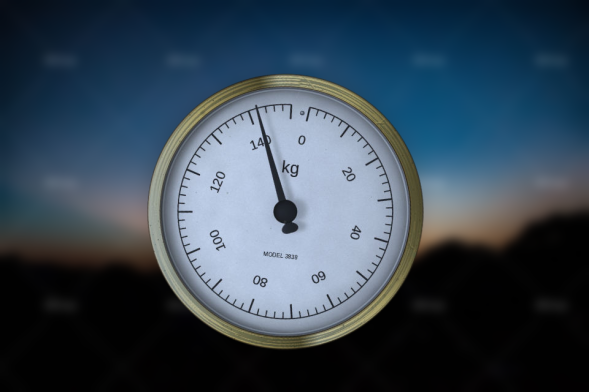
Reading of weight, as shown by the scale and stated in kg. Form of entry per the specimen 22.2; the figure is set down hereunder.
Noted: 142
